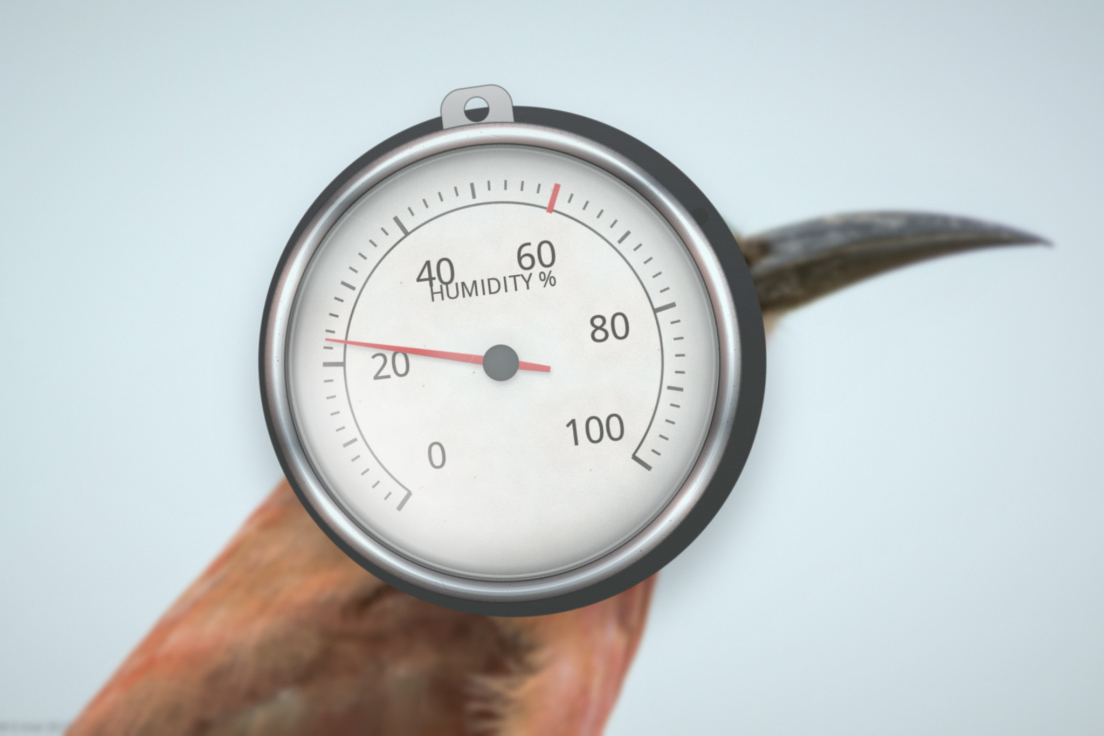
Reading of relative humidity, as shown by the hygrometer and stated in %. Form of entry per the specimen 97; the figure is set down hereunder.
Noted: 23
